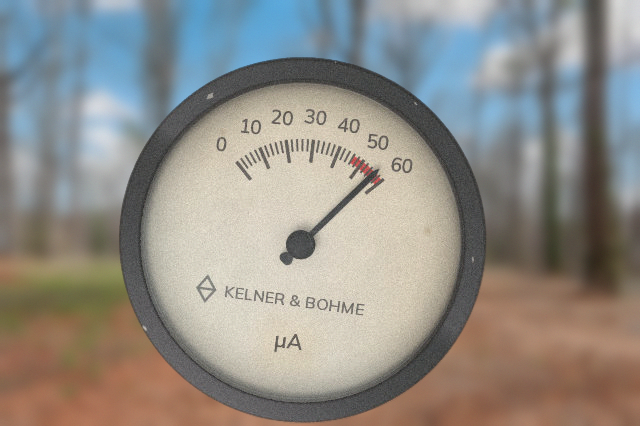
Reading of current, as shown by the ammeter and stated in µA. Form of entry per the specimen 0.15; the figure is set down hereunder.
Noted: 56
